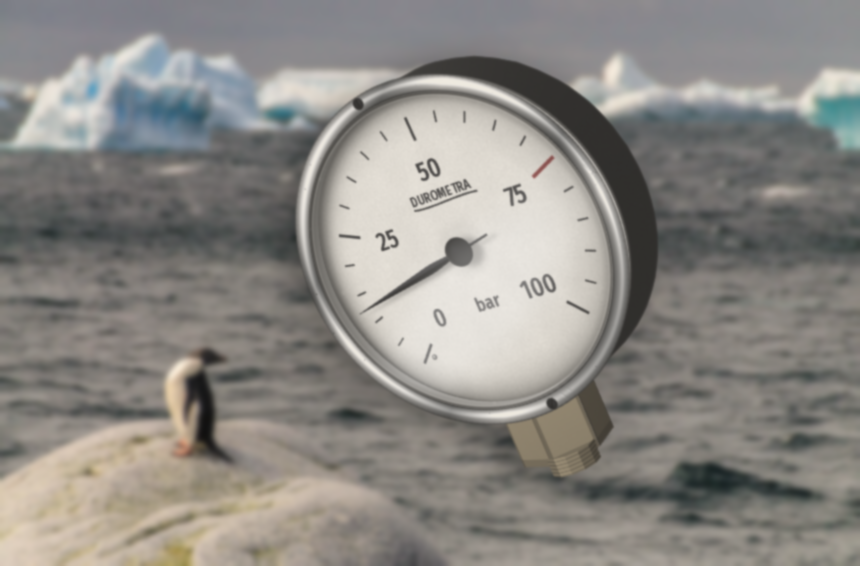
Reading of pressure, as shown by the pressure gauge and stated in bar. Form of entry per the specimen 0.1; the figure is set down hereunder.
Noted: 12.5
